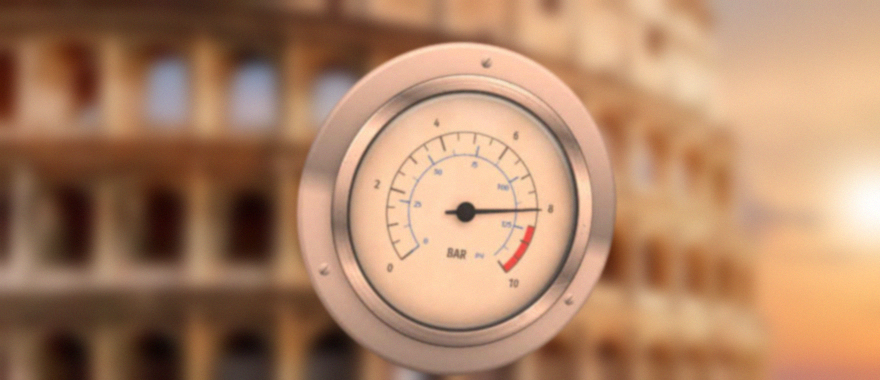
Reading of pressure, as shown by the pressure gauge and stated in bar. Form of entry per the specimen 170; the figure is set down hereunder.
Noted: 8
